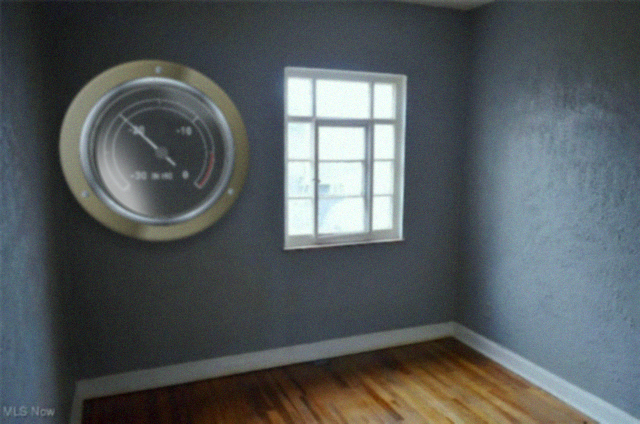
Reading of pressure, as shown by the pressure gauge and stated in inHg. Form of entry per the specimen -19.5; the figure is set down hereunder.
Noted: -20
